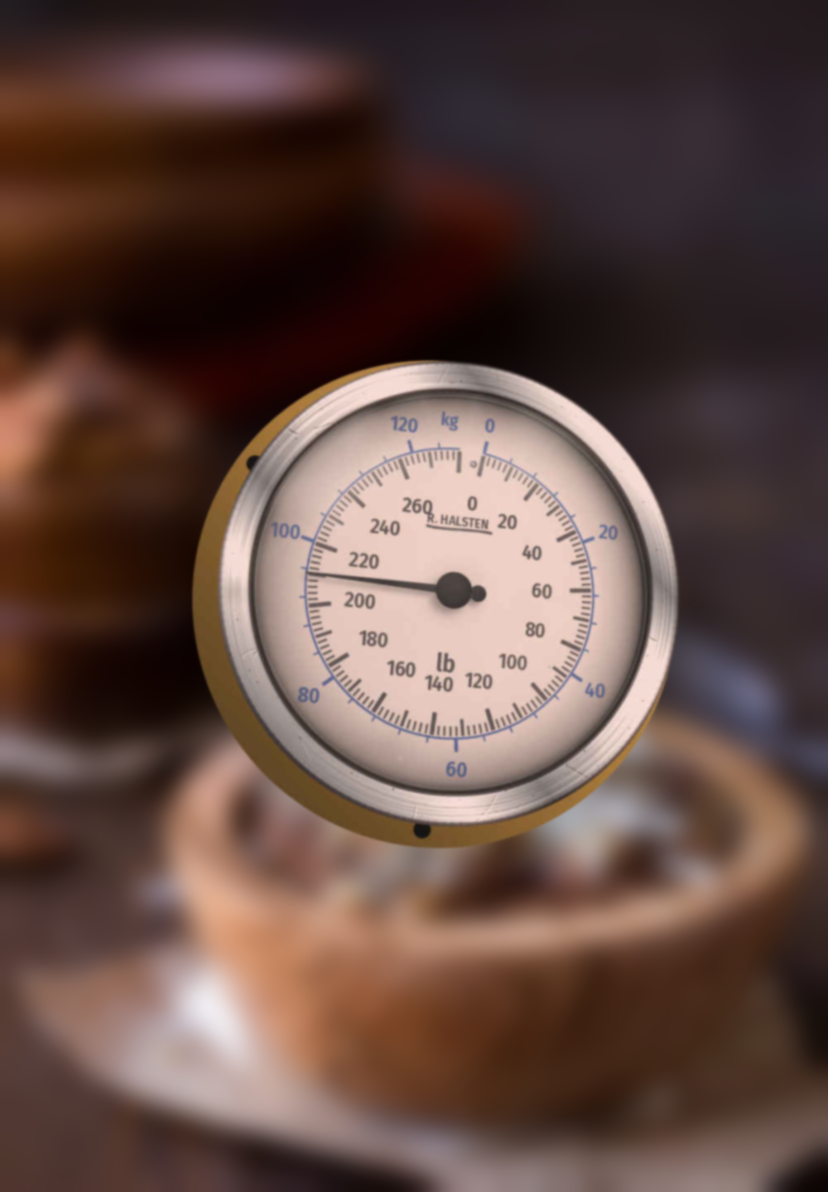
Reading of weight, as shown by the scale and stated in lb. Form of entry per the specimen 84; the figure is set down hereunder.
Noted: 210
